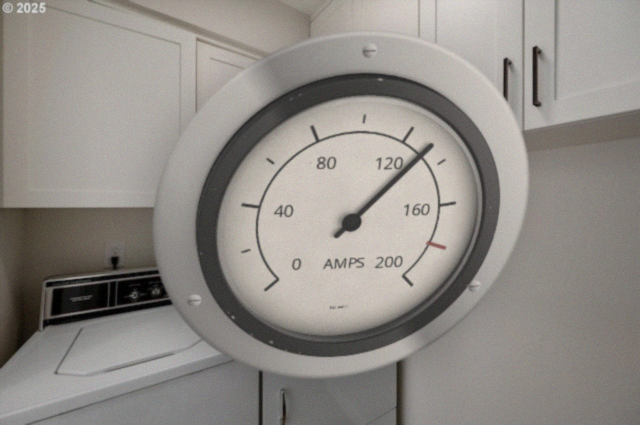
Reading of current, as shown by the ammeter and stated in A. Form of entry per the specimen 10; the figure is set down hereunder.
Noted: 130
